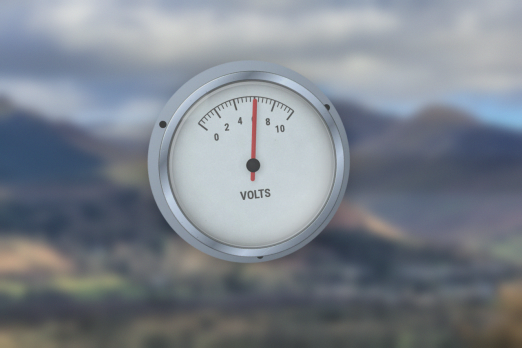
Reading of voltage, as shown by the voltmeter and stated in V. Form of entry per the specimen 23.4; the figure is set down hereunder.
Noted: 6
